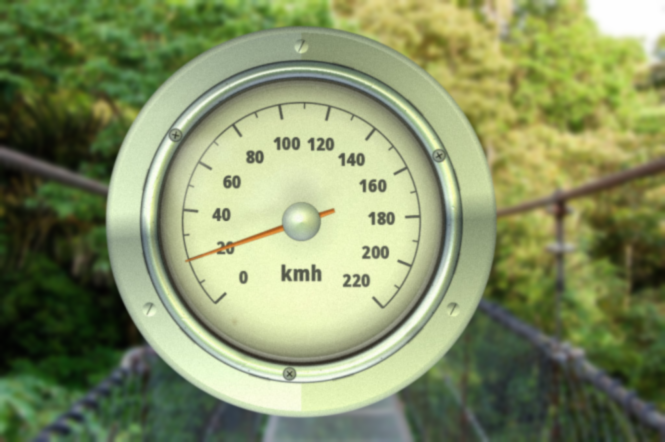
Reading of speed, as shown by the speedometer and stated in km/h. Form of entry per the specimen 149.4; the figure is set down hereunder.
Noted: 20
